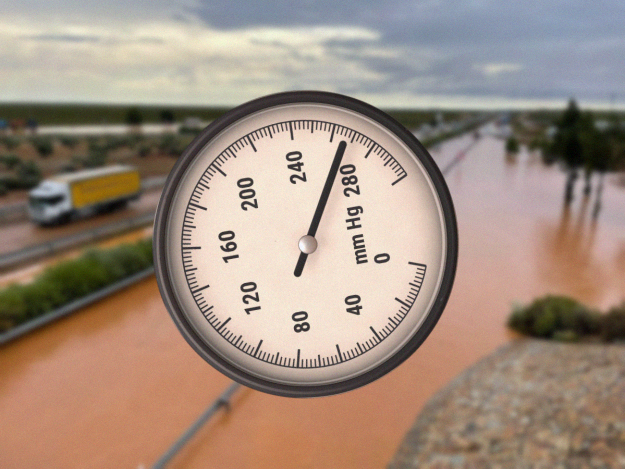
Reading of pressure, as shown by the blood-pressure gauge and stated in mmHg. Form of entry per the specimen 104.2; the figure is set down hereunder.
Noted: 266
